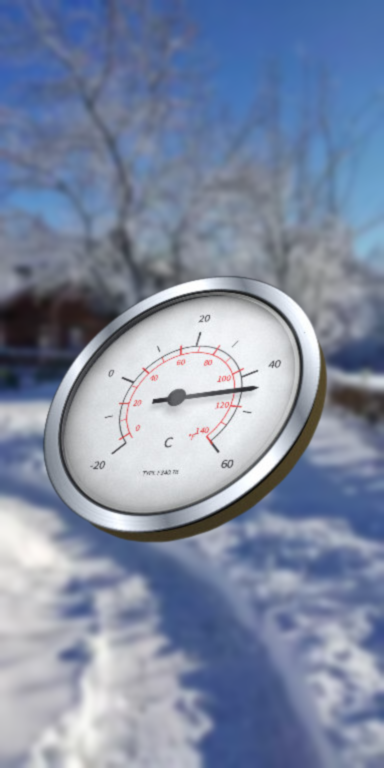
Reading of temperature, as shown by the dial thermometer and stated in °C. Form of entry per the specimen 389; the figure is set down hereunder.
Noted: 45
